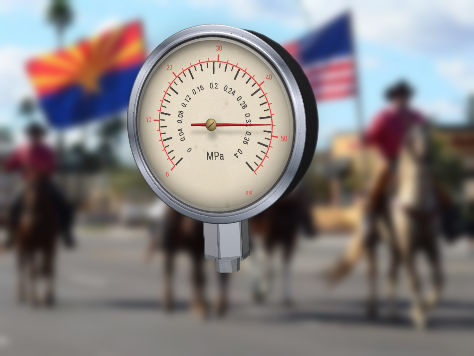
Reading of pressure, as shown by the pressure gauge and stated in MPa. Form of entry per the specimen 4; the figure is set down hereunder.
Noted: 0.33
